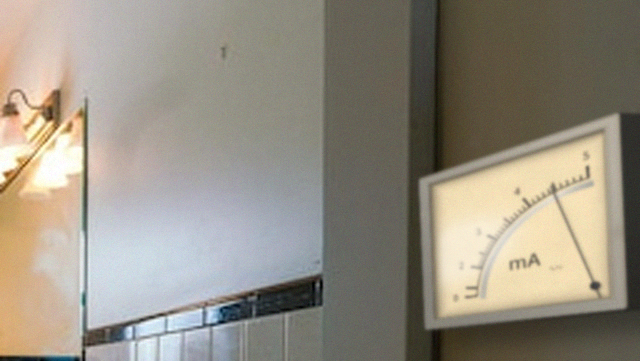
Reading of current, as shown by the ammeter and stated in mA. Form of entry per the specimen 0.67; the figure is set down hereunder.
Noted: 4.5
